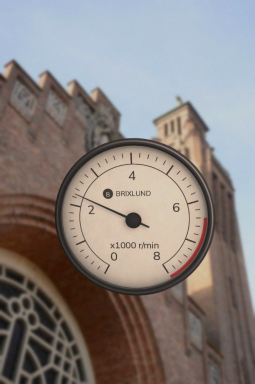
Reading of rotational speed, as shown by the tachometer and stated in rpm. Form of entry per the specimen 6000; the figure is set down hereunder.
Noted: 2300
